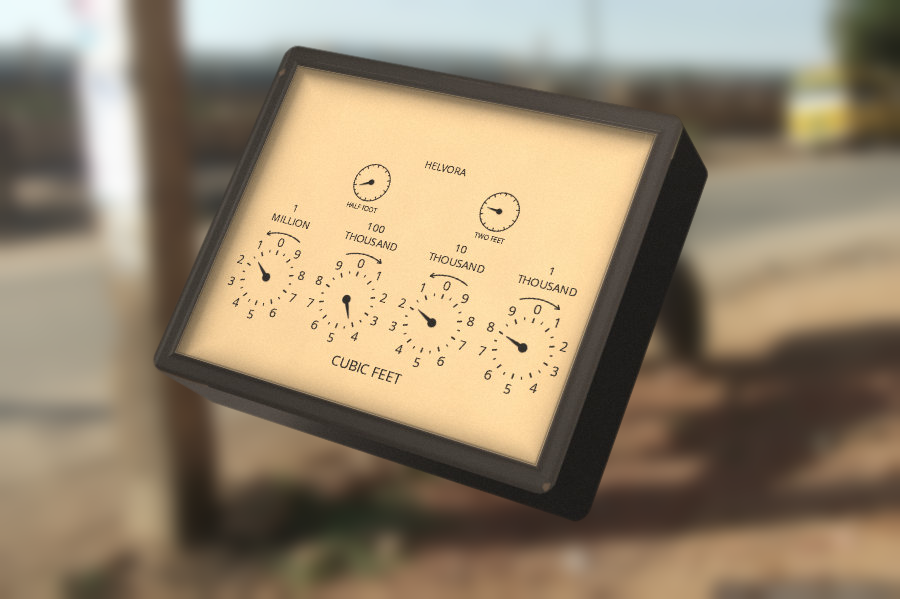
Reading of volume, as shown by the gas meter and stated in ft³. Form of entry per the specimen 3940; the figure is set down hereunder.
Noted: 141800
